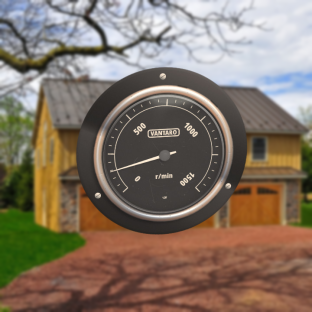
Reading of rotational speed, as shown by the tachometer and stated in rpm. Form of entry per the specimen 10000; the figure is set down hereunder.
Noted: 150
